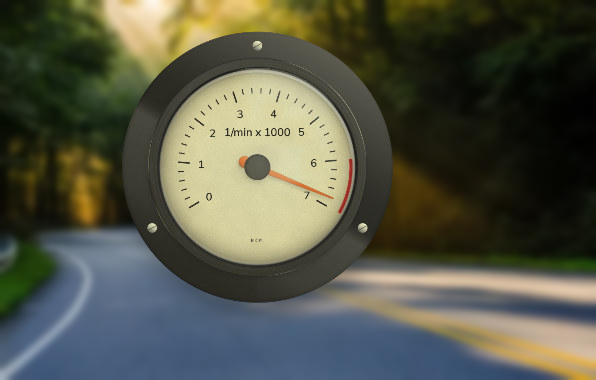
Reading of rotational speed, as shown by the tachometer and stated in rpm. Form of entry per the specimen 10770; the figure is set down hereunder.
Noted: 6800
